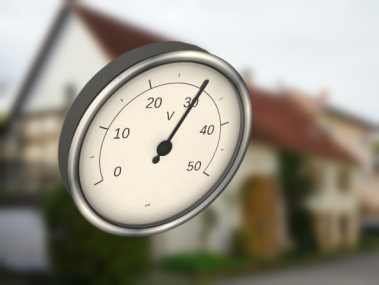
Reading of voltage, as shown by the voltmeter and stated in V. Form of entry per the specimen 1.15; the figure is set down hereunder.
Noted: 30
